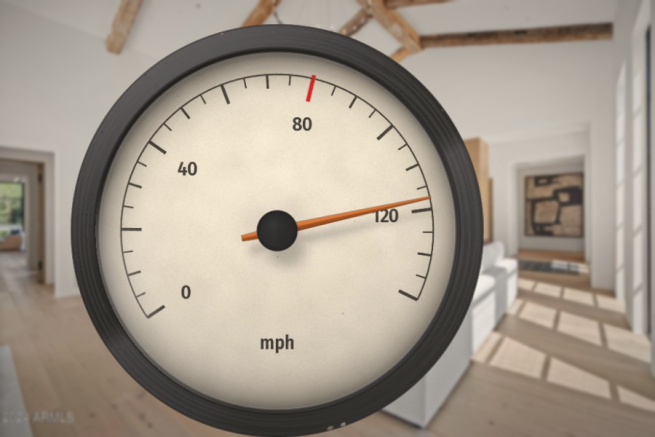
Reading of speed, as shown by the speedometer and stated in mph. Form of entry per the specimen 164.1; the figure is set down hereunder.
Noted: 117.5
